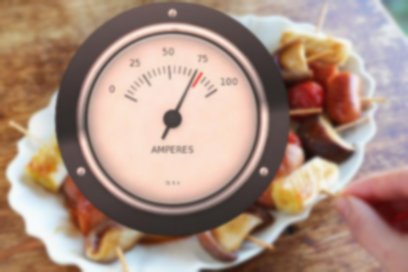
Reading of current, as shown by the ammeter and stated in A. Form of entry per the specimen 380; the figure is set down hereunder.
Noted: 75
